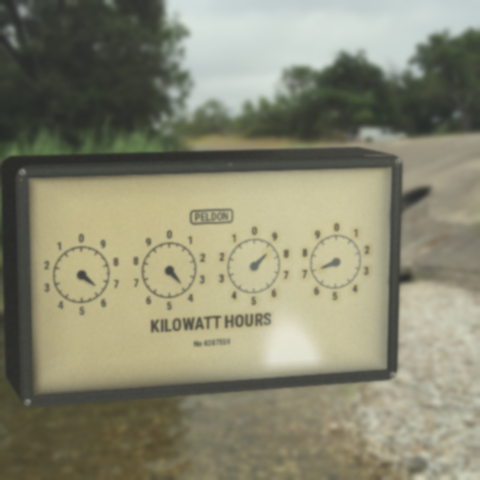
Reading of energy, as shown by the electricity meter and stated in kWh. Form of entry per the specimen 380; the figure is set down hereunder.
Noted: 6387
